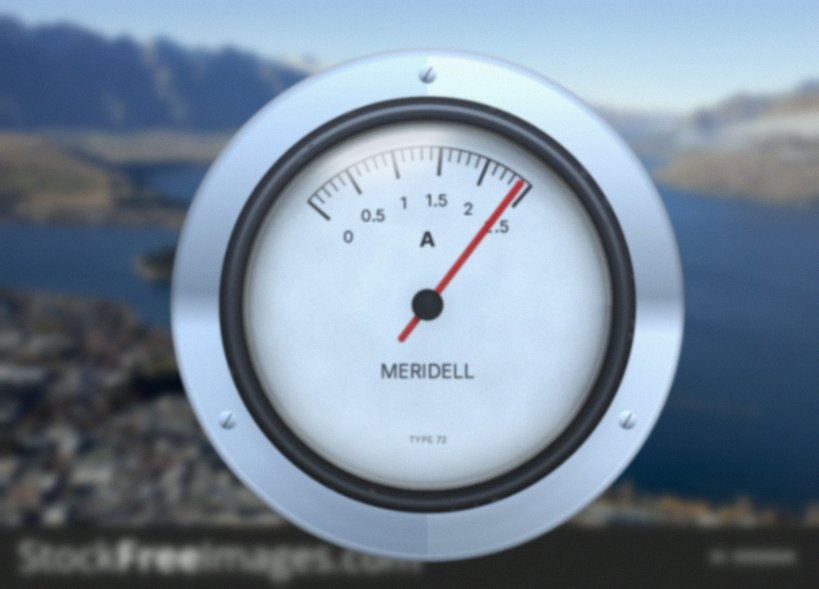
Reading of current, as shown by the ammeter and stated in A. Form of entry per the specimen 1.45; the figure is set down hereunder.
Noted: 2.4
